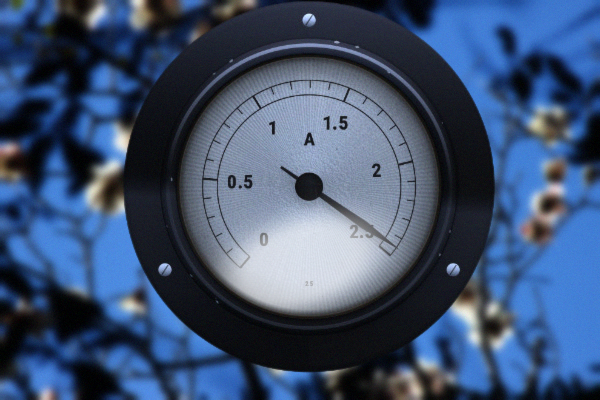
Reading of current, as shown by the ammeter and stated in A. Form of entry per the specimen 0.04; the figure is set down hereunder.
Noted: 2.45
